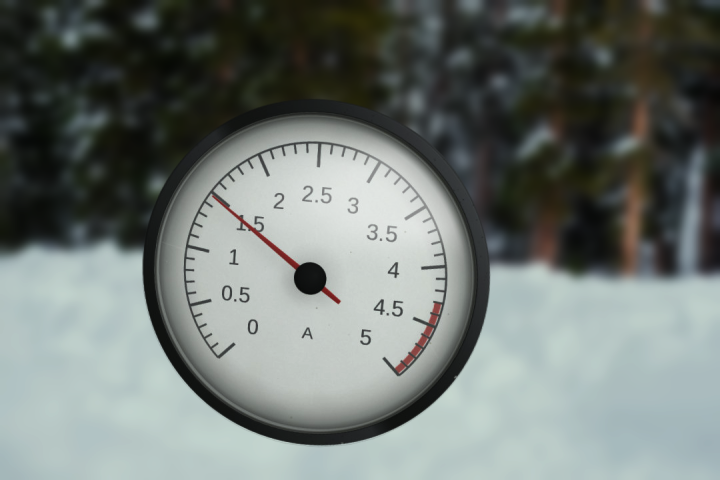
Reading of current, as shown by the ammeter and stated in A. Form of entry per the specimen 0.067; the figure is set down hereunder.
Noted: 1.5
